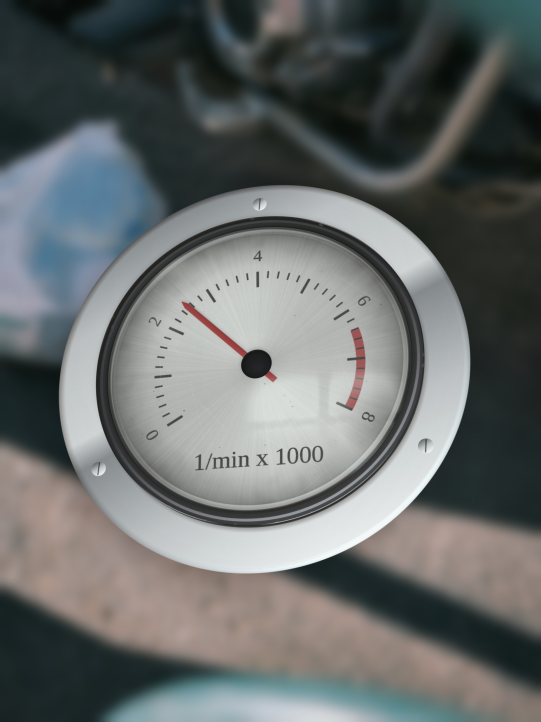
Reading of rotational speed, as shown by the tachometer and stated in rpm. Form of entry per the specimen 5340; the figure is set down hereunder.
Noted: 2500
